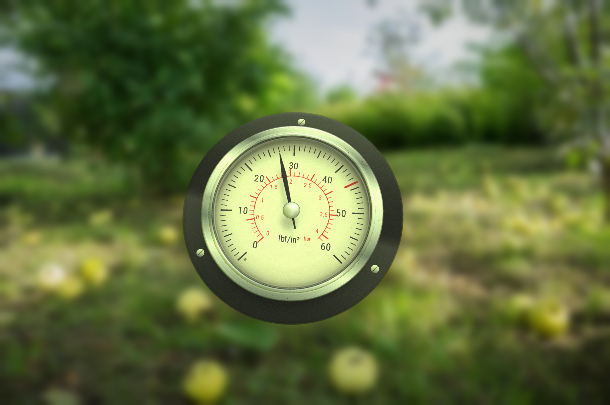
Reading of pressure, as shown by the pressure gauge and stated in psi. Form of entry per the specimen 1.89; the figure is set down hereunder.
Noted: 27
